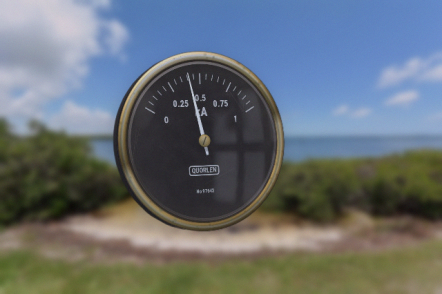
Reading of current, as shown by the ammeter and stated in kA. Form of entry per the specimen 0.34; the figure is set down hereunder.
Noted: 0.4
